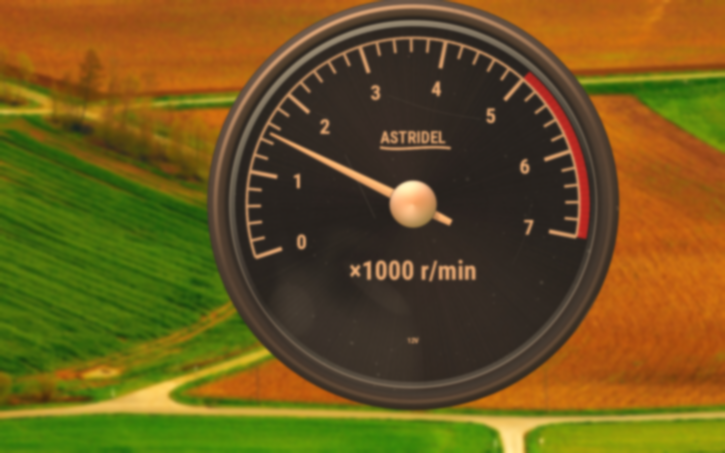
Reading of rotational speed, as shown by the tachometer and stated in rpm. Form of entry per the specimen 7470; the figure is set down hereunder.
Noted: 1500
